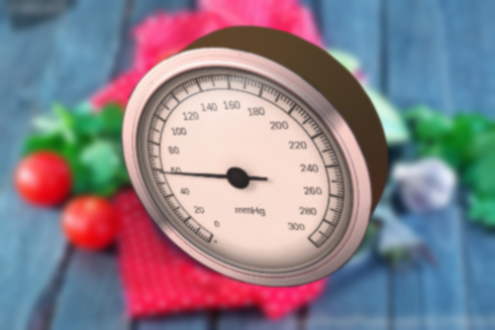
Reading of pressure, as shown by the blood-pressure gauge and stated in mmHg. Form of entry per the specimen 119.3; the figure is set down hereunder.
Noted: 60
